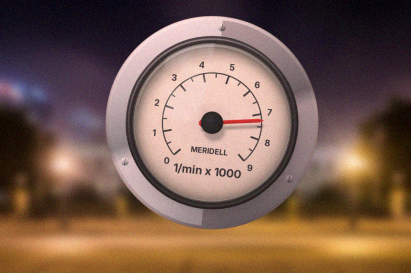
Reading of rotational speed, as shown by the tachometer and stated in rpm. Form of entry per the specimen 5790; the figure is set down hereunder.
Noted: 7250
